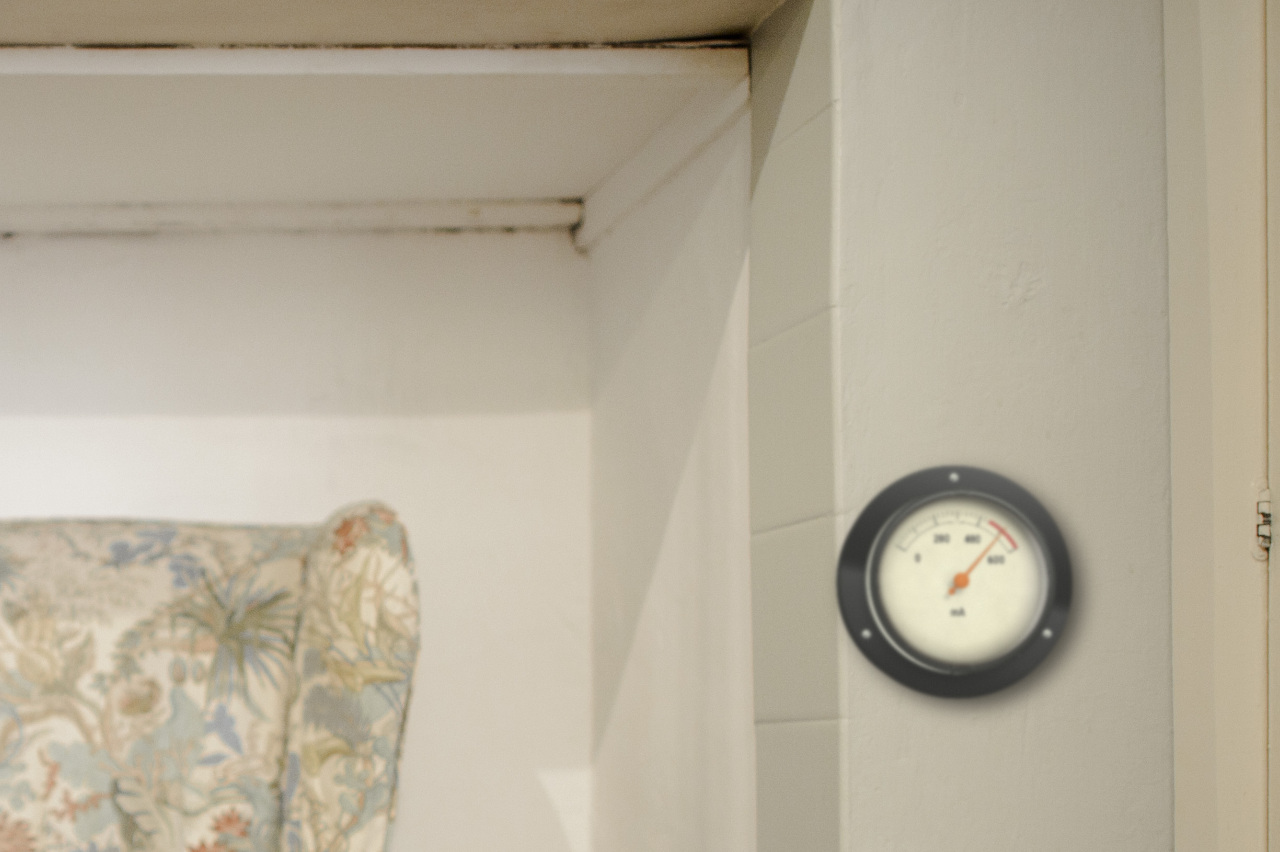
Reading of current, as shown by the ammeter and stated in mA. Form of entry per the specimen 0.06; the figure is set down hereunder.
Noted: 500
